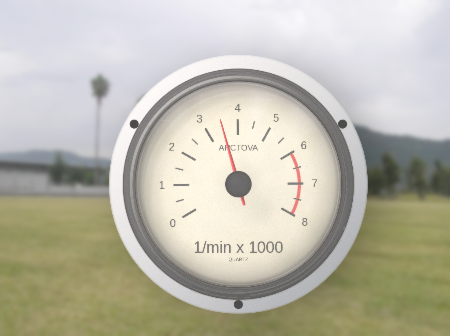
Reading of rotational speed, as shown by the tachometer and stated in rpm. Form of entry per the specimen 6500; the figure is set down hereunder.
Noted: 3500
